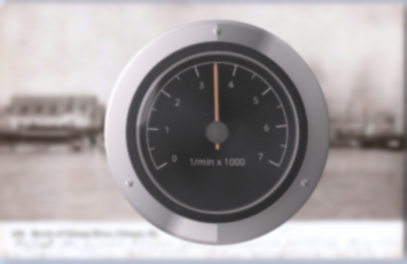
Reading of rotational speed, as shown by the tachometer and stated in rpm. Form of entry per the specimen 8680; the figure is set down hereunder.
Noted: 3500
